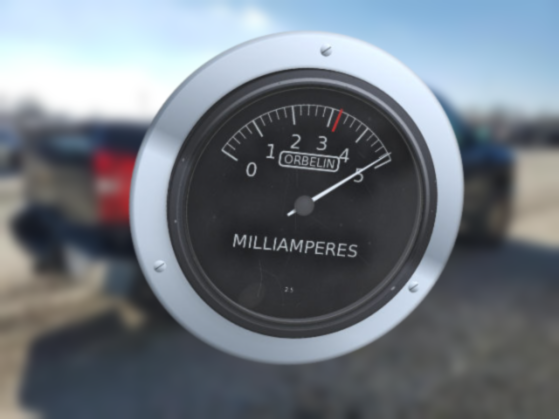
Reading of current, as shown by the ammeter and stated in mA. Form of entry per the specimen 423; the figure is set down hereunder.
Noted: 4.8
